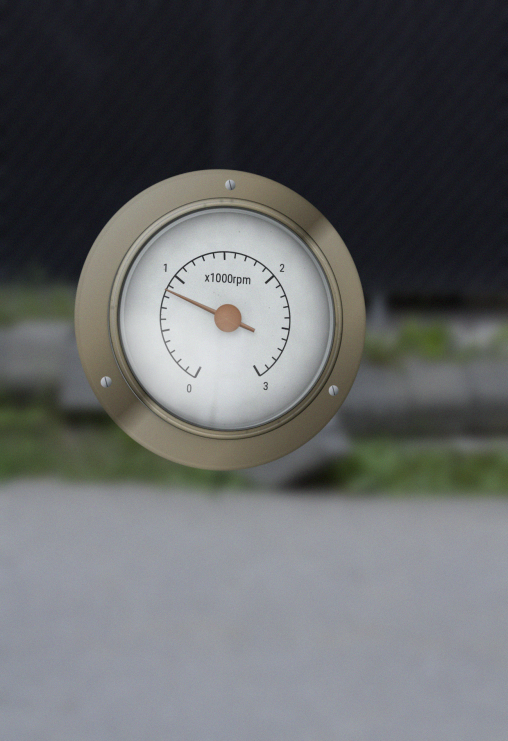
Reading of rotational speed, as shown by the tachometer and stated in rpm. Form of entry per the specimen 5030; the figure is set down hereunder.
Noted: 850
